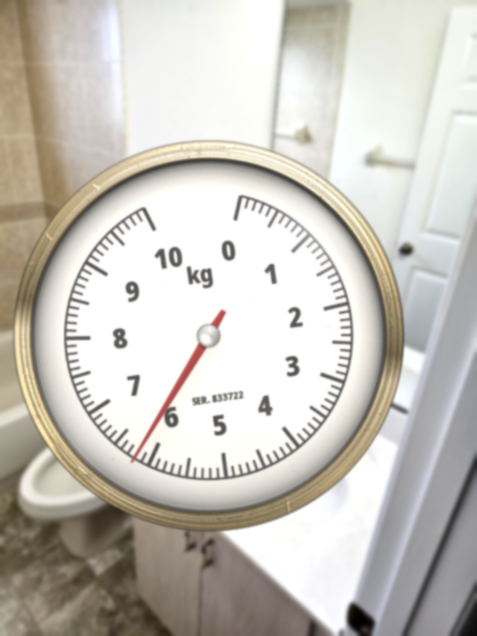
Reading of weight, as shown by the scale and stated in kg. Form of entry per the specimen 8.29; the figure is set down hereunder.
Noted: 6.2
